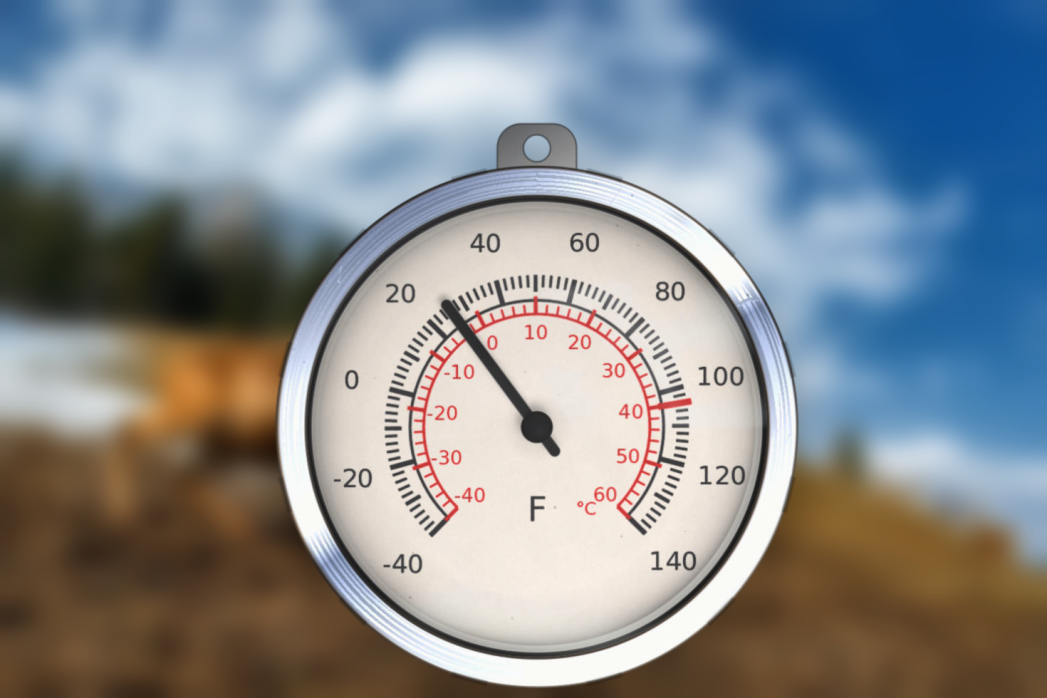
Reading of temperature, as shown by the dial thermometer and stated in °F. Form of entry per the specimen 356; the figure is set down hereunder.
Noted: 26
